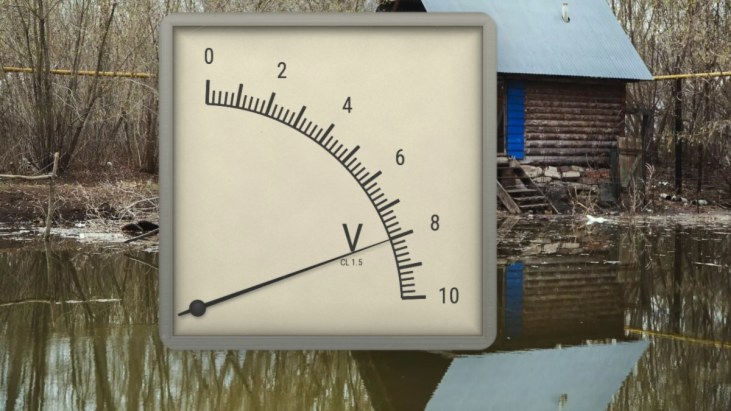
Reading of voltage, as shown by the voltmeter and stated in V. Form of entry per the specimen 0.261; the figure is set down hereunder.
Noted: 8
